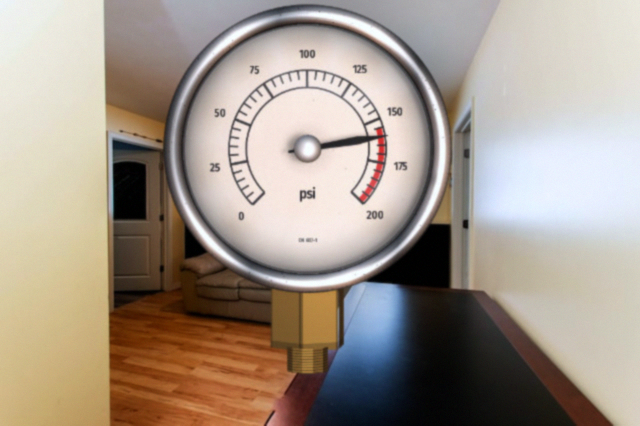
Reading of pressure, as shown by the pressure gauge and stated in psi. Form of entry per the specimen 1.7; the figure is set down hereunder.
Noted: 160
